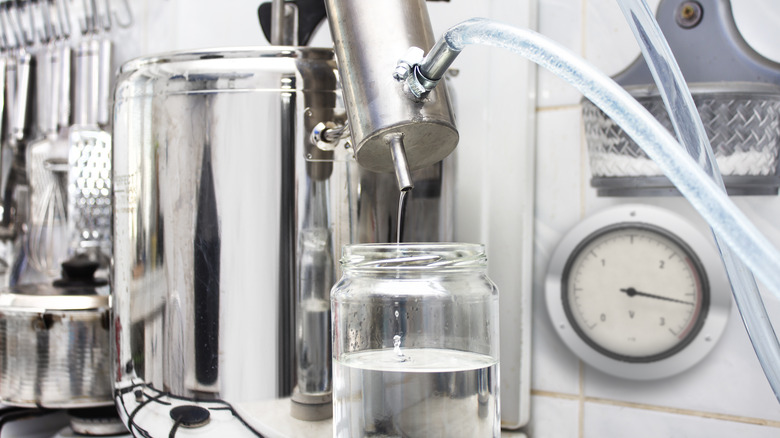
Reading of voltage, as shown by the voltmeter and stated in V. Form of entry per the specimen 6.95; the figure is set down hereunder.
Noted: 2.6
